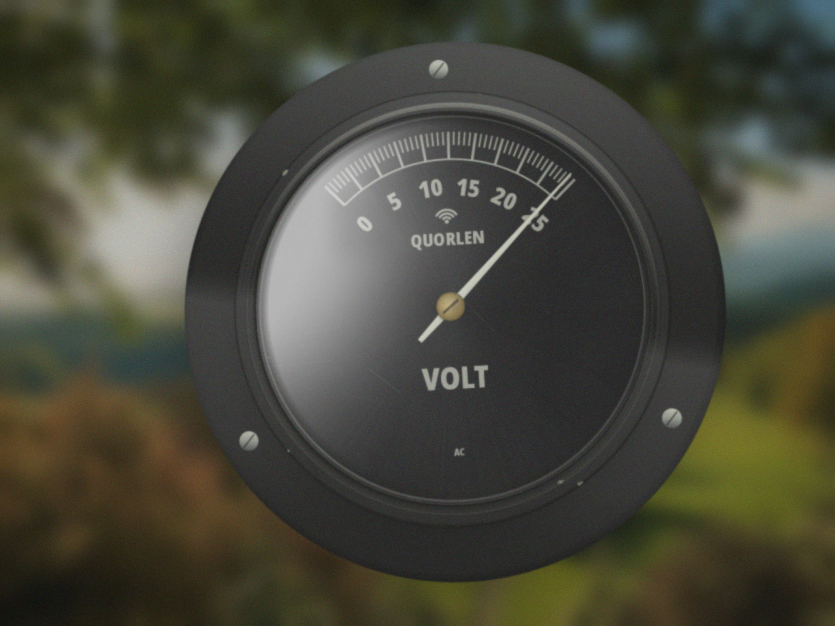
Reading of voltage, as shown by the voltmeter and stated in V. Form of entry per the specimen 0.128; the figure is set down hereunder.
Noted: 24.5
